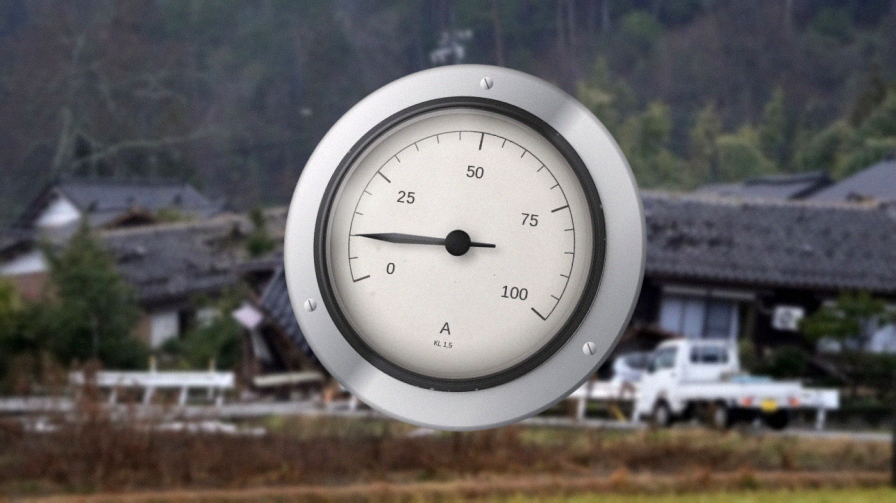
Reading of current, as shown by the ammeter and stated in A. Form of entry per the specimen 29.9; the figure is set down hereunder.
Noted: 10
